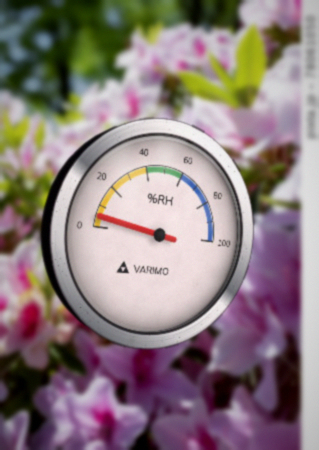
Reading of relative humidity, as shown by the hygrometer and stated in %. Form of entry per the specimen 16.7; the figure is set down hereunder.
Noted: 5
